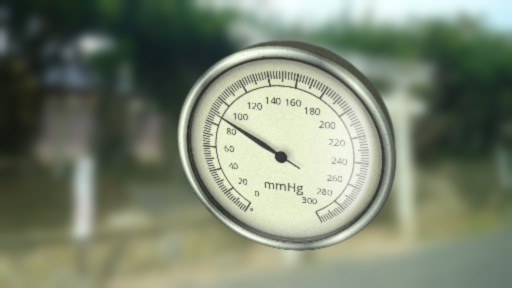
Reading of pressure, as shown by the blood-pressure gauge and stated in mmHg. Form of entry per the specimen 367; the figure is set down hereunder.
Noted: 90
